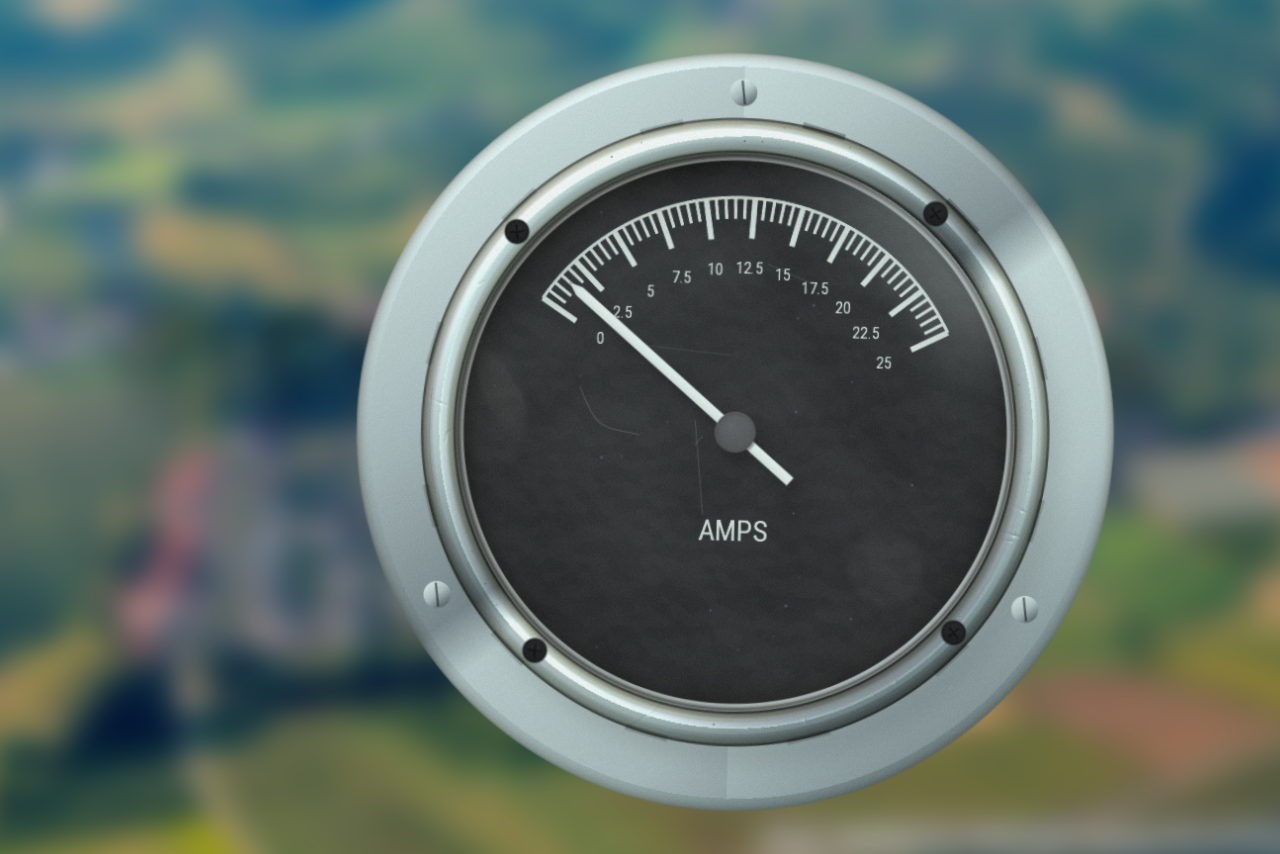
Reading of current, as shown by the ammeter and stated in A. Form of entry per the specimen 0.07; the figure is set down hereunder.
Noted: 1.5
